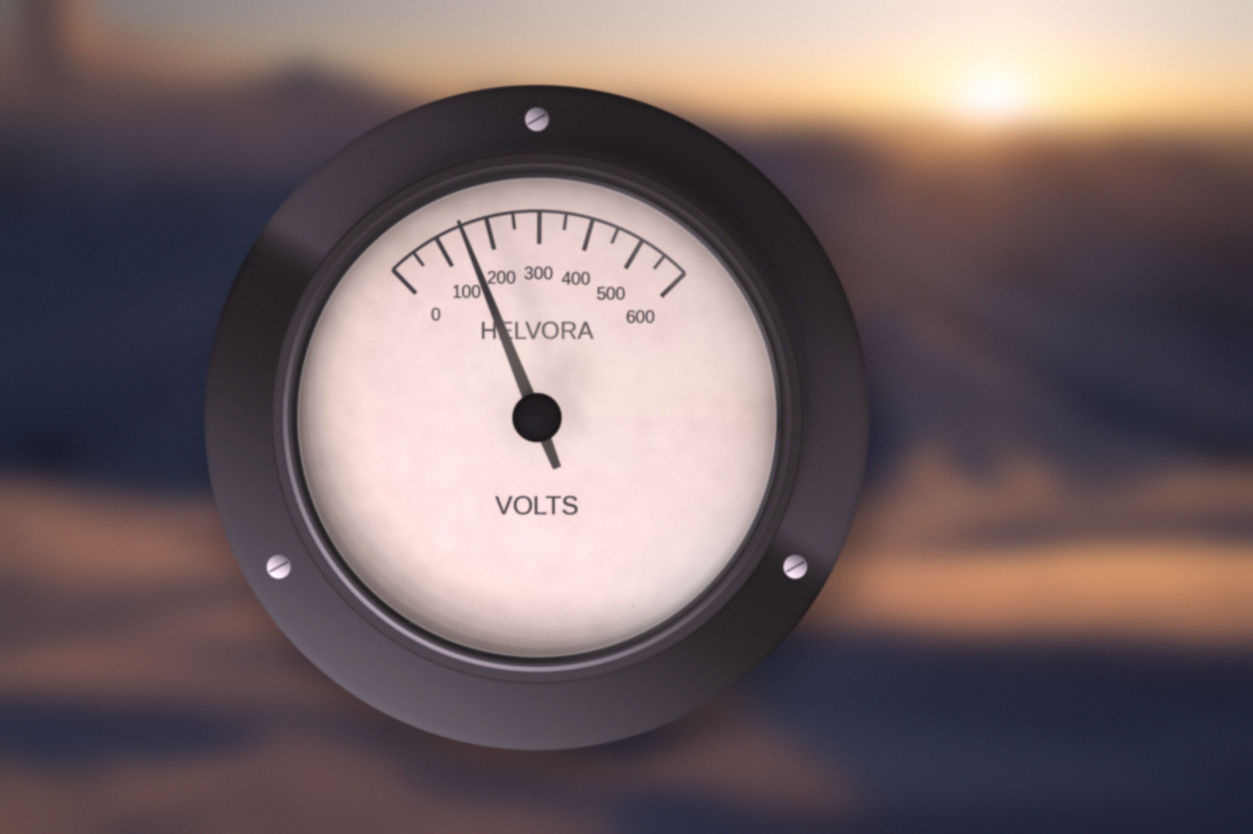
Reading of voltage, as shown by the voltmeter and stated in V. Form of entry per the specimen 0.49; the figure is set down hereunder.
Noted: 150
